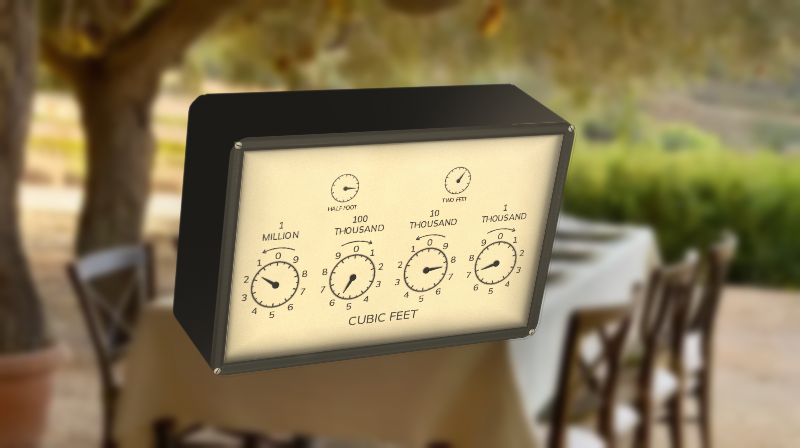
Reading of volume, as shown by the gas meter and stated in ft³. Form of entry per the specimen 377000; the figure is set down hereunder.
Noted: 157700
